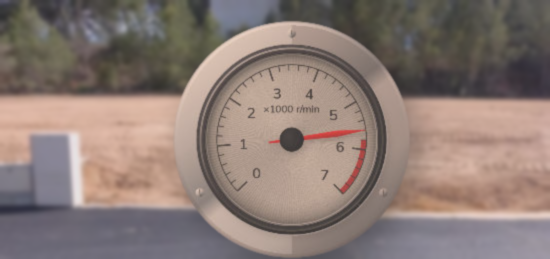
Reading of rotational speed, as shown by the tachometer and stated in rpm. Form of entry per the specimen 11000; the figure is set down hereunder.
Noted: 5600
